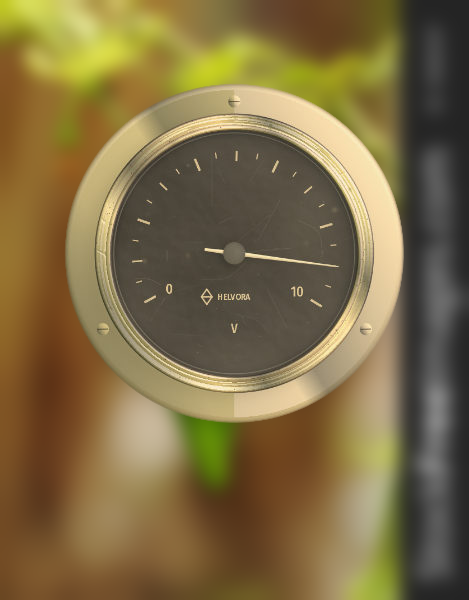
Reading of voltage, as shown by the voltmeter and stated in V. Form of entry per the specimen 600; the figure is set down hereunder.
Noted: 9
